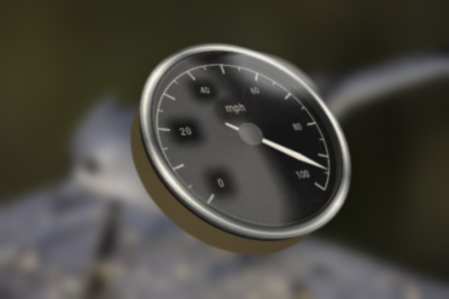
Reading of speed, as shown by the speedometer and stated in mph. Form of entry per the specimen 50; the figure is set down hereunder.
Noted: 95
